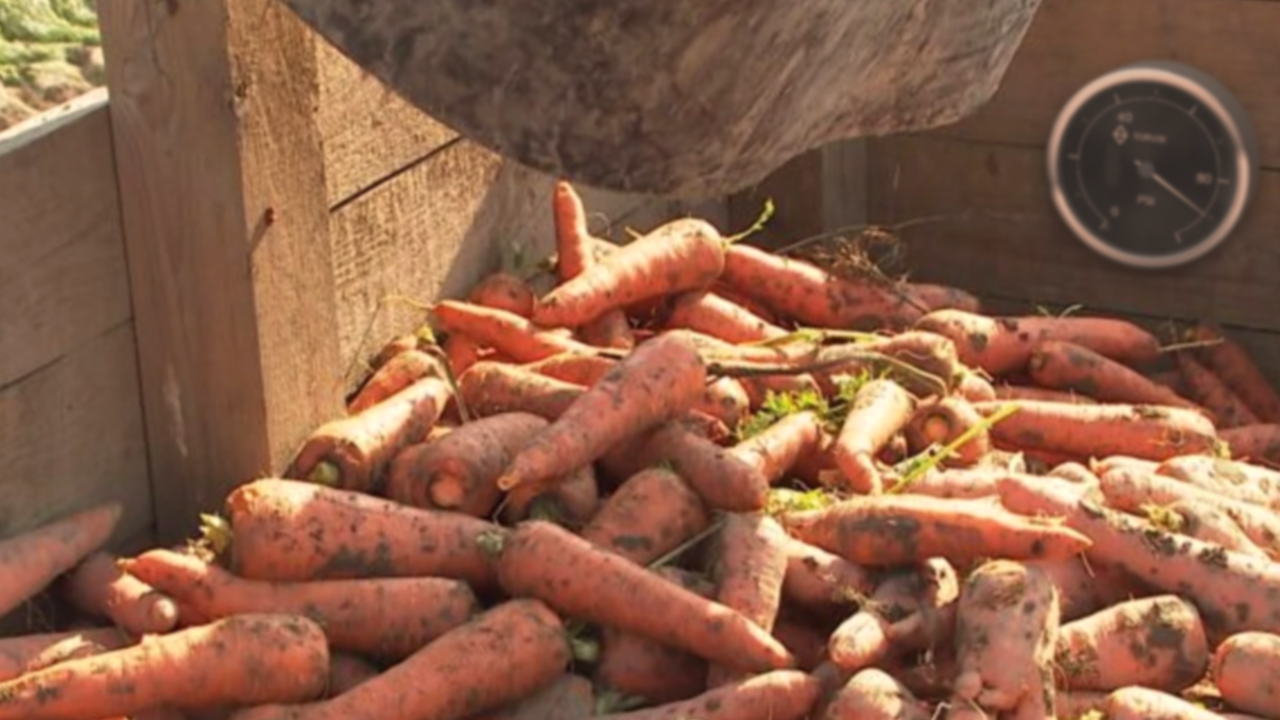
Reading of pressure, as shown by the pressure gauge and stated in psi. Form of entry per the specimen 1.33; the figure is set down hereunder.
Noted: 90
